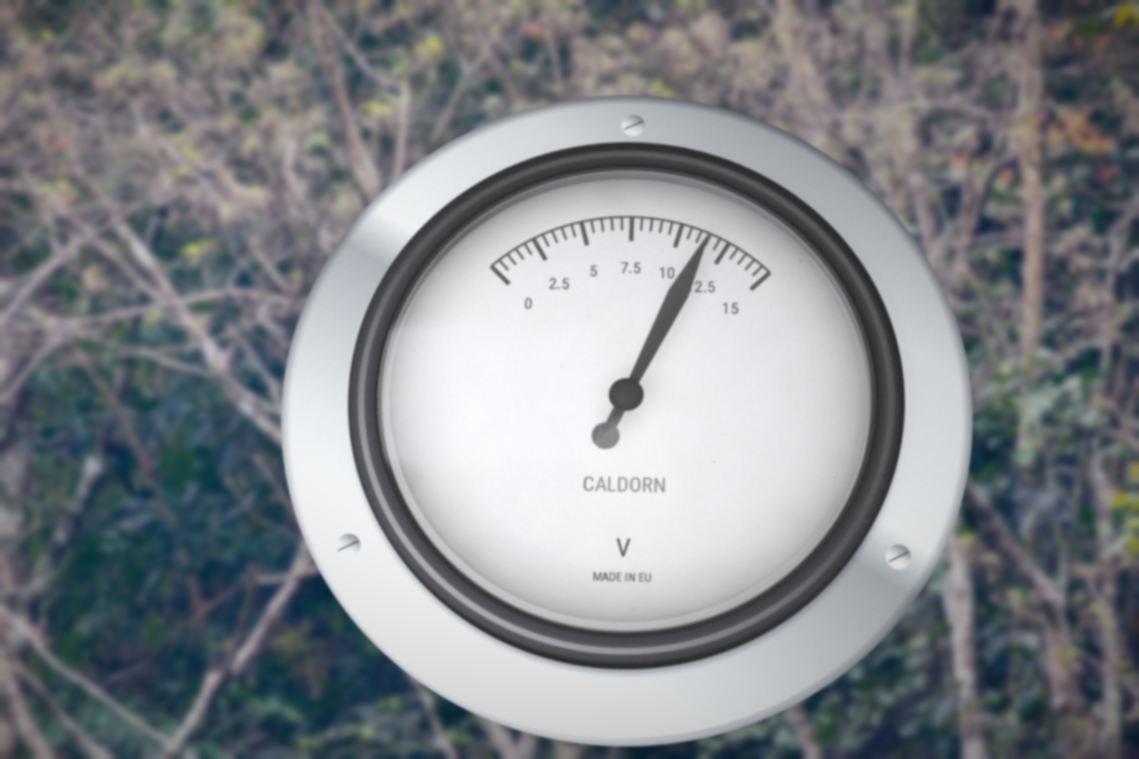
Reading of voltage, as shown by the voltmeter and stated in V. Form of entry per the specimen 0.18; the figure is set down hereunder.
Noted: 11.5
